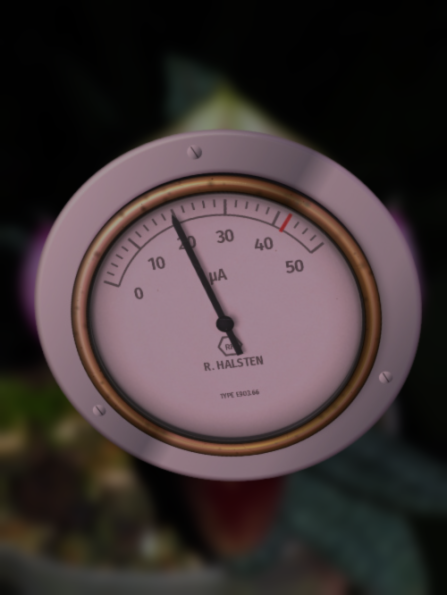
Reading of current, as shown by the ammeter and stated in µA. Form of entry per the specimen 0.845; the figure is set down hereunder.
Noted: 20
